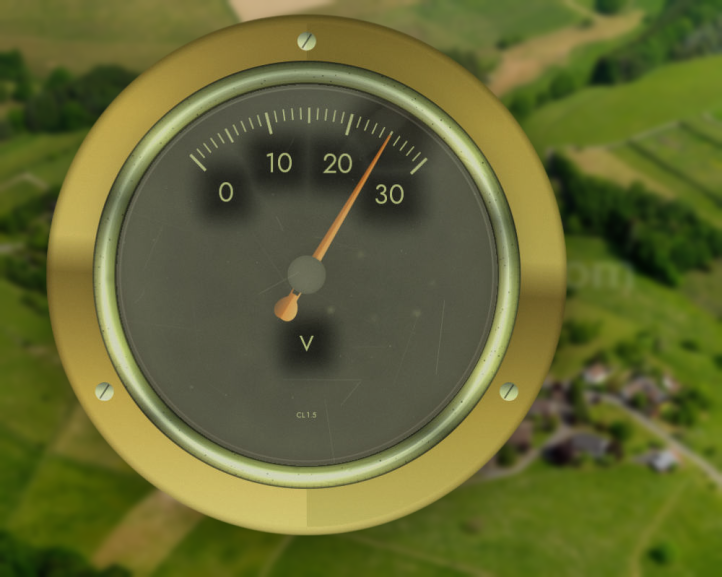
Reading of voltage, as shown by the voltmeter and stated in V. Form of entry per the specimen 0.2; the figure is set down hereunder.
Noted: 25
